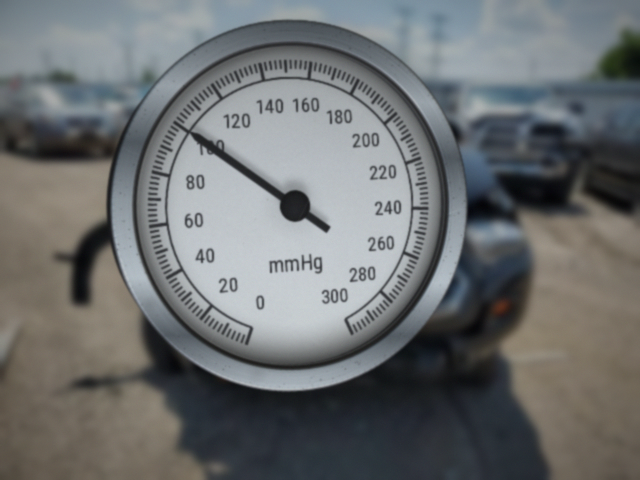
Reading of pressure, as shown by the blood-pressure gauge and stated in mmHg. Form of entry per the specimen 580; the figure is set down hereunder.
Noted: 100
